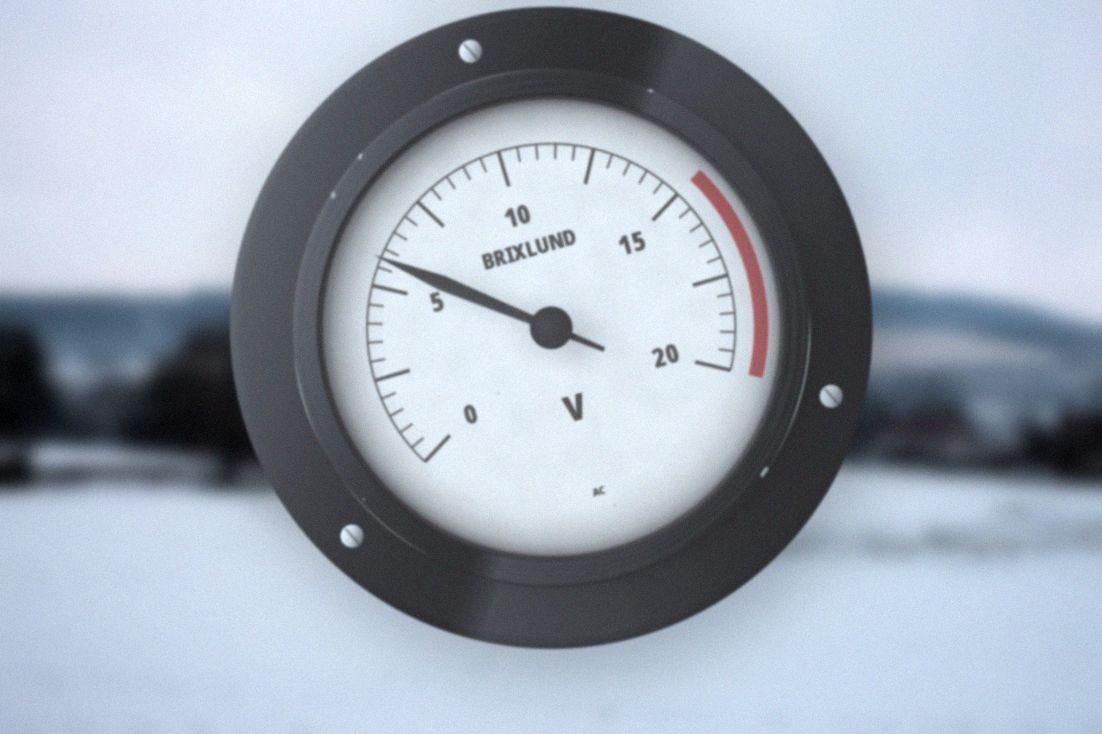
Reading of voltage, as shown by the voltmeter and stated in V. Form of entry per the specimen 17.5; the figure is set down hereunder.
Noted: 5.75
